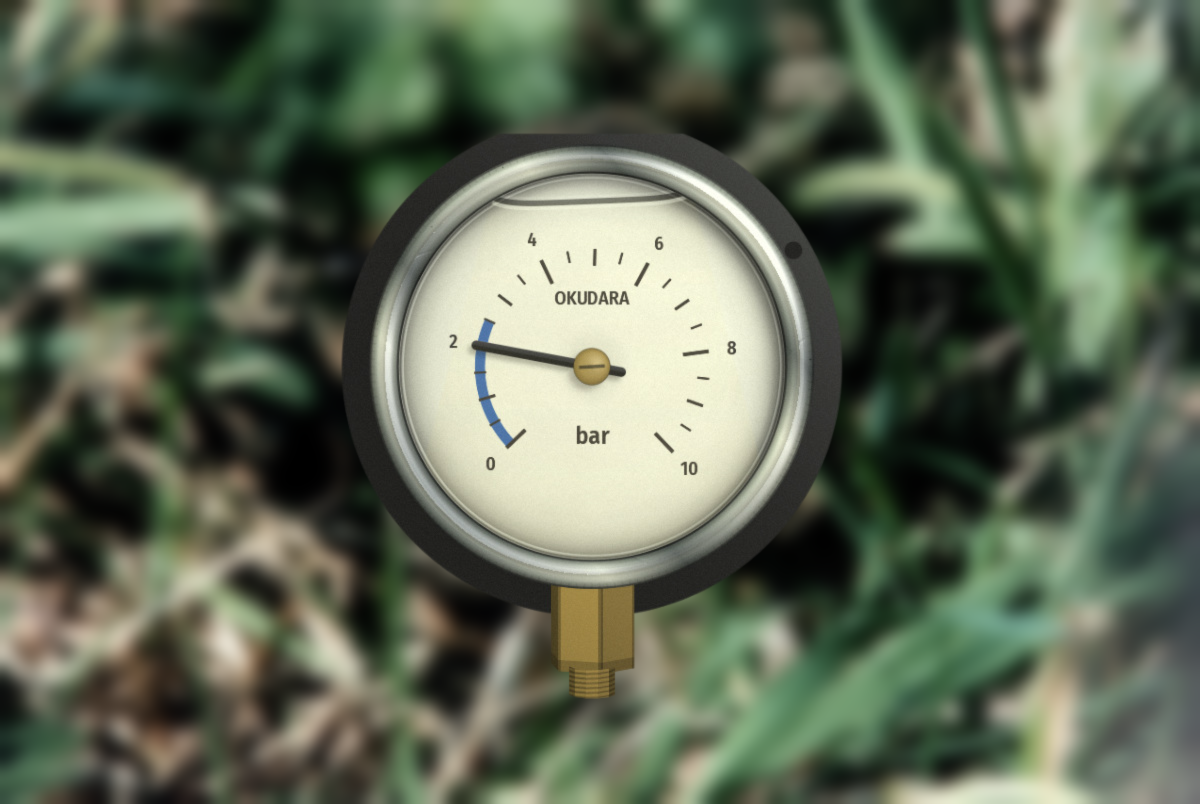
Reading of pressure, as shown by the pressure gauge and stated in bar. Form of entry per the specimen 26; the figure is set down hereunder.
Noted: 2
